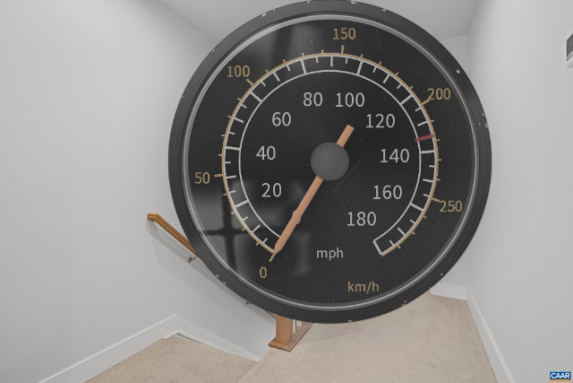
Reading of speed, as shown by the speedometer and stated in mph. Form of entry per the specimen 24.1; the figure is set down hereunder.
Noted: 0
